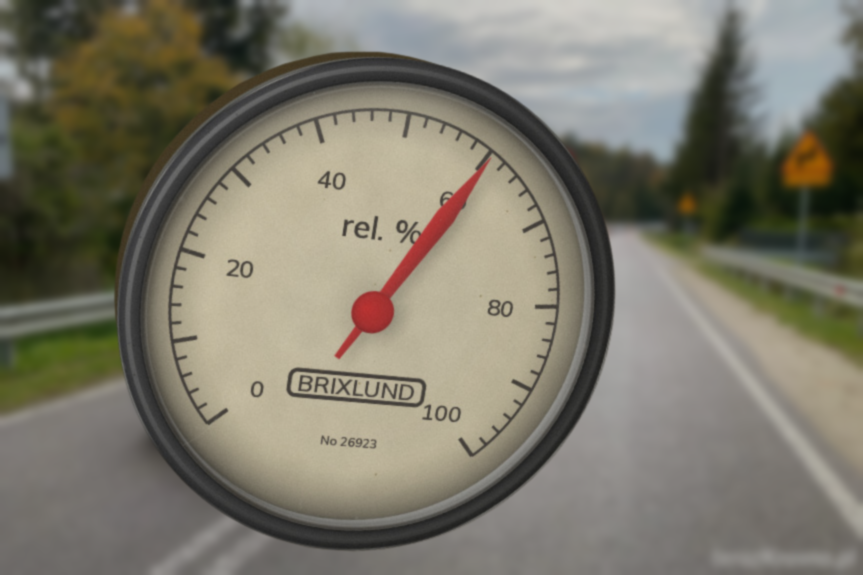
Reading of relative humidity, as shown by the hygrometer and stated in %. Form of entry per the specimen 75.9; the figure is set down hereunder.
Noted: 60
